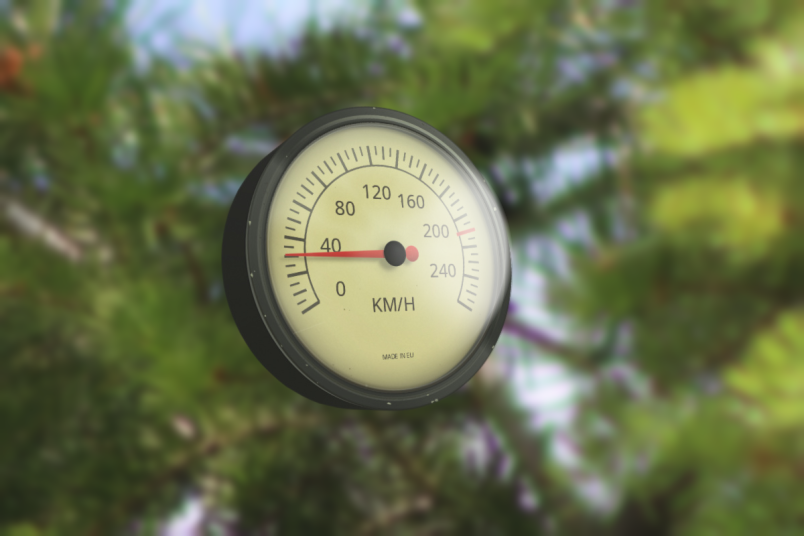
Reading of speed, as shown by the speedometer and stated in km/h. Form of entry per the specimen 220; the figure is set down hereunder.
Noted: 30
